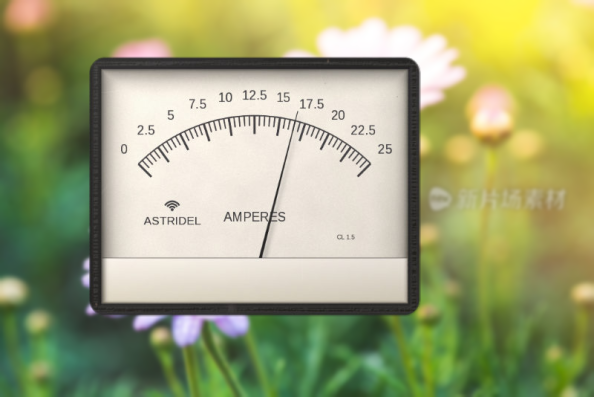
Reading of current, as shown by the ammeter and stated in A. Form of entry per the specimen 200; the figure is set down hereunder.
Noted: 16.5
